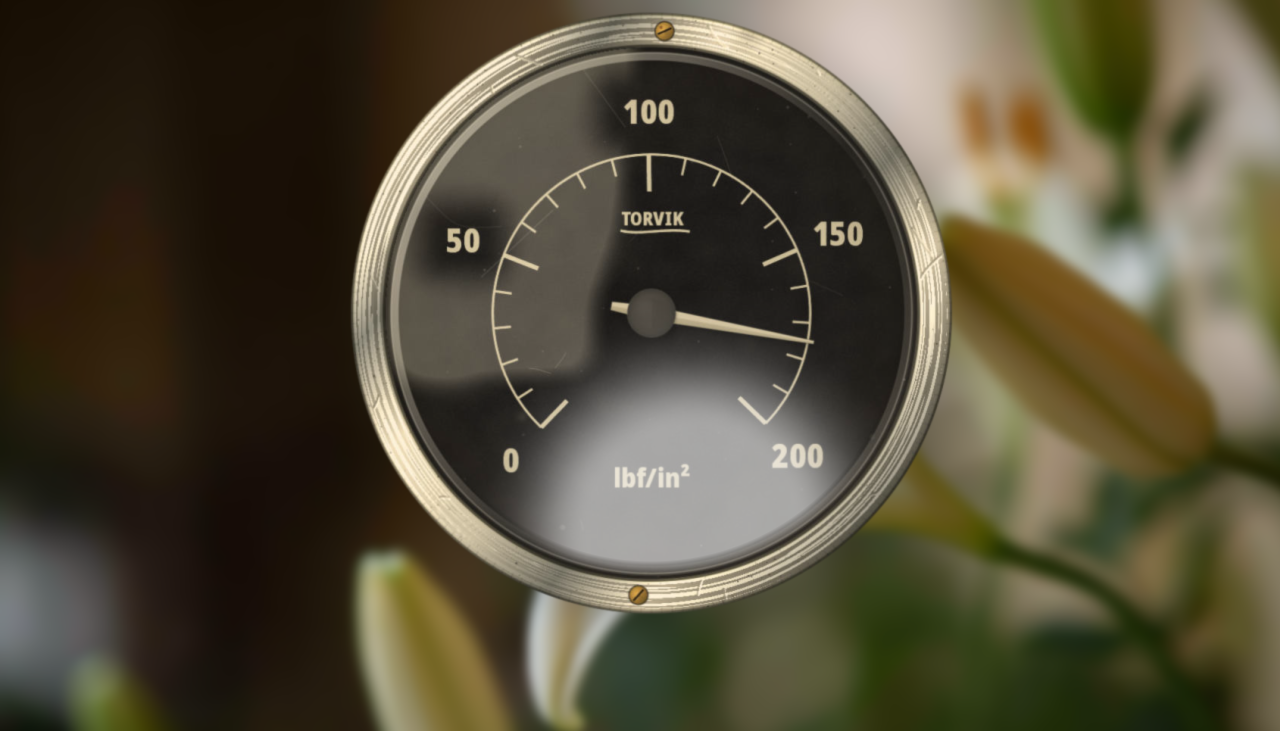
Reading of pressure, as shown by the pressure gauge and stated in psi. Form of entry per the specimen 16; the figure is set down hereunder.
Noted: 175
